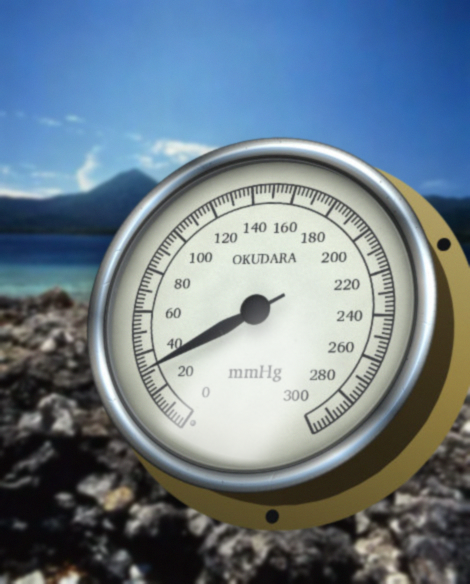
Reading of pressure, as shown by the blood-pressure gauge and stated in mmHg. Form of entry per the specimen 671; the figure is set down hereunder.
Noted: 30
